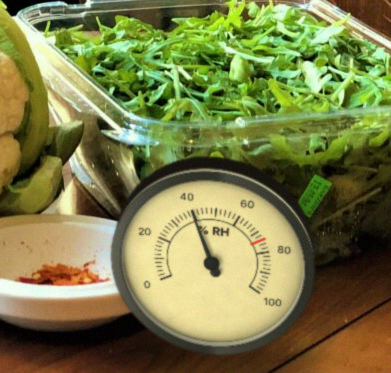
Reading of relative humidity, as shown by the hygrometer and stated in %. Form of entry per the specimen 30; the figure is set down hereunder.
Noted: 40
